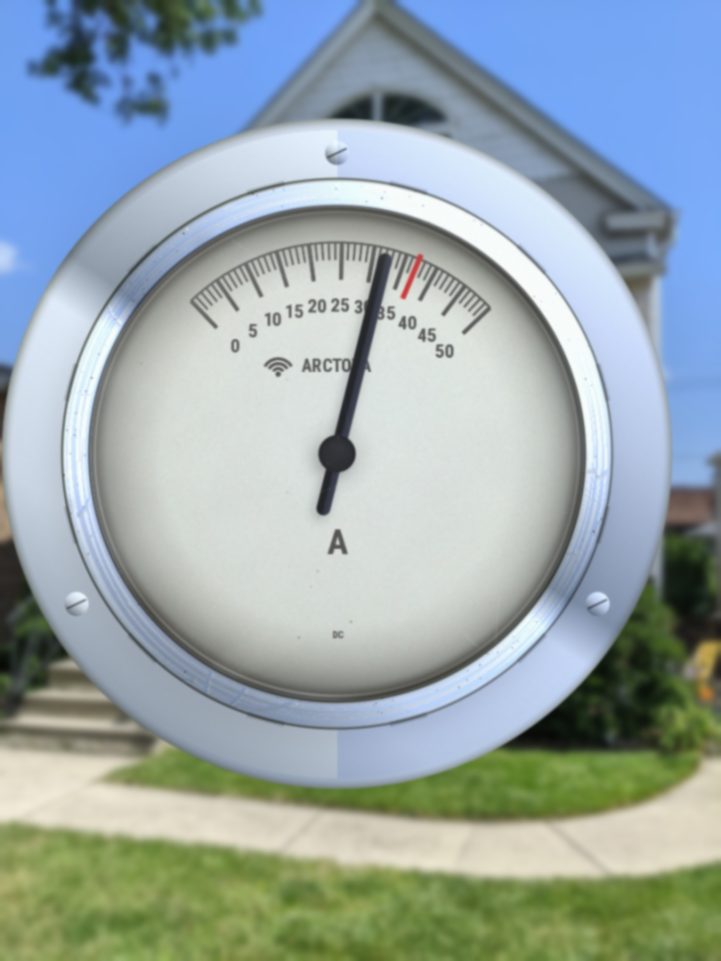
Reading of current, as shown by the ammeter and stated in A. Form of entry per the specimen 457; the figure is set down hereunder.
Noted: 32
